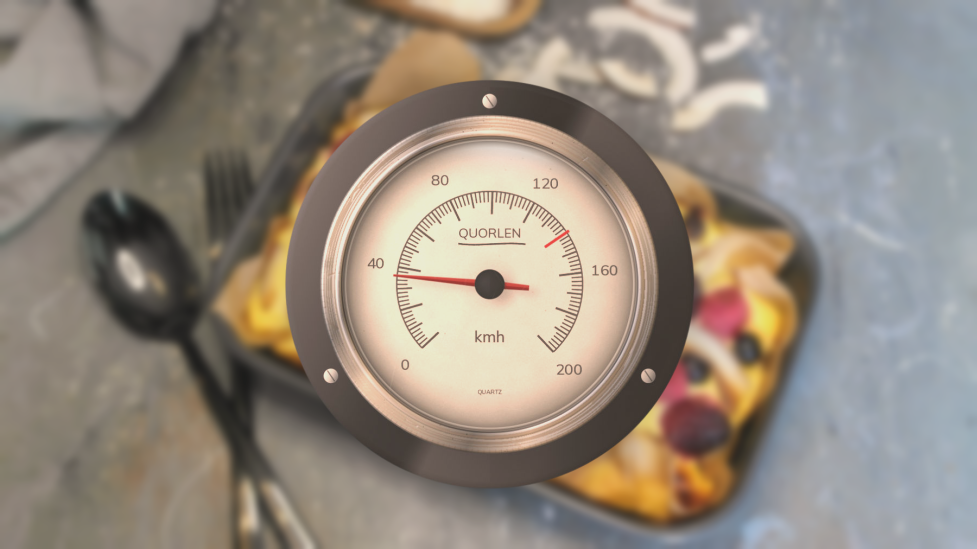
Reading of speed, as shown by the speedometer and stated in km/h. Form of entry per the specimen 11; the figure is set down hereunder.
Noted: 36
